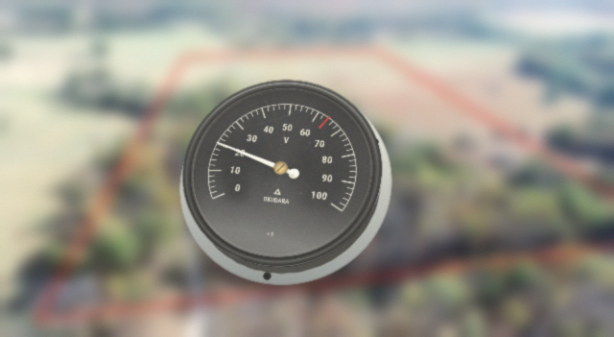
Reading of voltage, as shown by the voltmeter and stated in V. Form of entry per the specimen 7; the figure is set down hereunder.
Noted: 20
